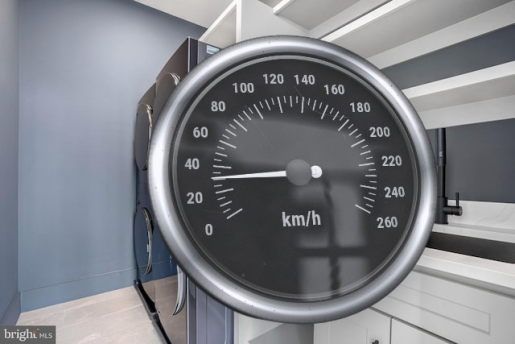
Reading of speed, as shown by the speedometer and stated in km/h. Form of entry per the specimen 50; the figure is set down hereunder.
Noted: 30
